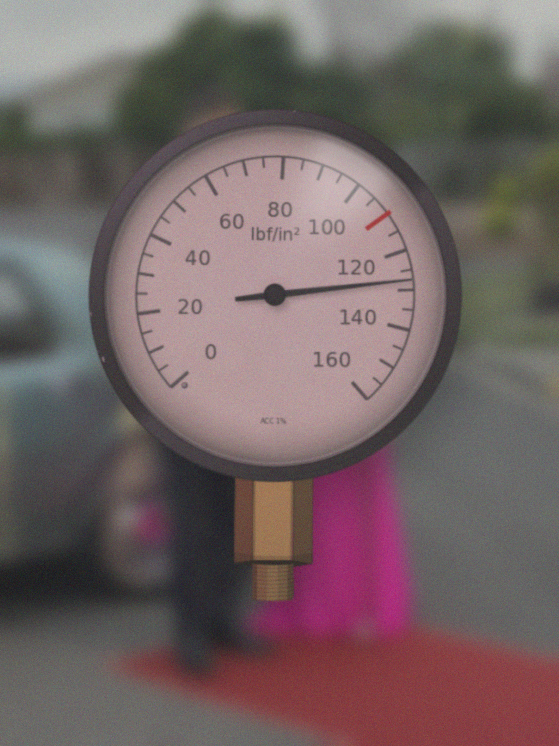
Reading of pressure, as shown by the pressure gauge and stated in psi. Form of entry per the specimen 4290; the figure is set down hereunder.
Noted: 127.5
